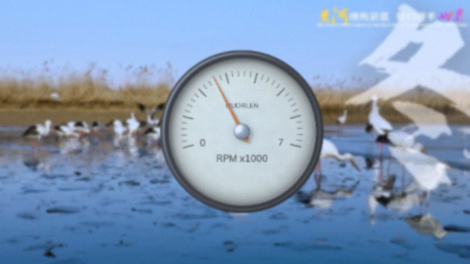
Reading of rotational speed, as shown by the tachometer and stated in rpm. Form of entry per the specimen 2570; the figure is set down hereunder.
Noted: 2600
